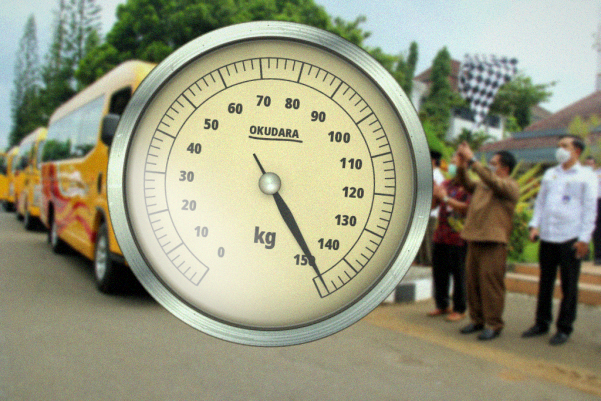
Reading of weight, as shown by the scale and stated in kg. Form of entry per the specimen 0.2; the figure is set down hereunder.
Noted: 148
